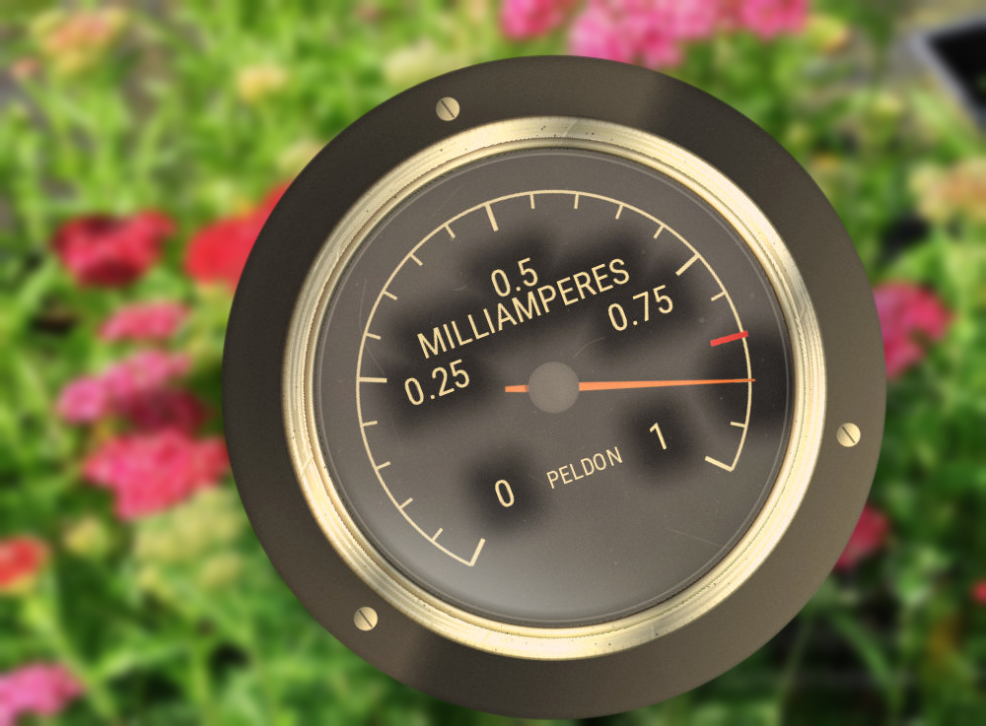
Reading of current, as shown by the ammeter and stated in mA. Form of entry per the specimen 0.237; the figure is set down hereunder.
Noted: 0.9
